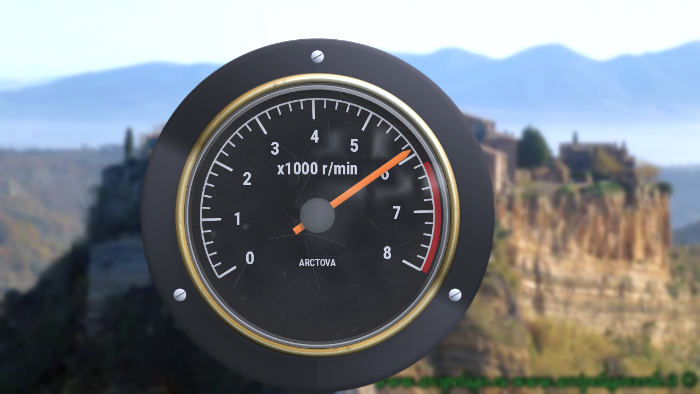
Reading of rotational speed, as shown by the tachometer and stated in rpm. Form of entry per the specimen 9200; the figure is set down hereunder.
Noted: 5900
